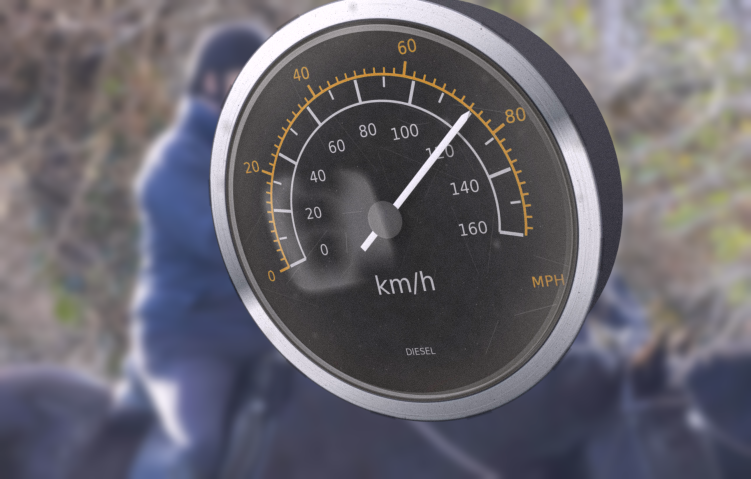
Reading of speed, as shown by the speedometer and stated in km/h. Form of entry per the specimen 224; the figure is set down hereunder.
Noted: 120
